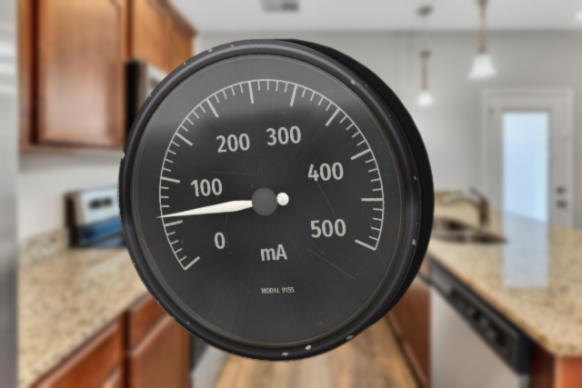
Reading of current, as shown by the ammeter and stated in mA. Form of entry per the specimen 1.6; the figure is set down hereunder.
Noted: 60
